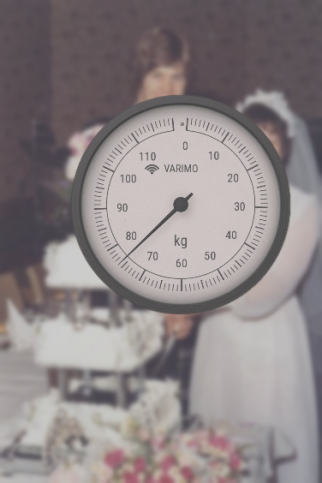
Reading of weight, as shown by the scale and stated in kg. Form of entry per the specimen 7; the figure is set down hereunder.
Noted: 76
